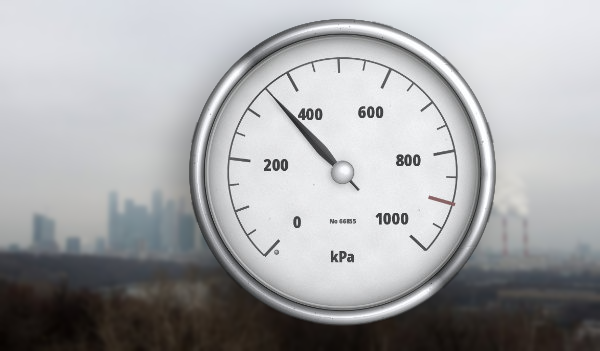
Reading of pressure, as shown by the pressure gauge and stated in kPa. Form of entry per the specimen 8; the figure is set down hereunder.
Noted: 350
